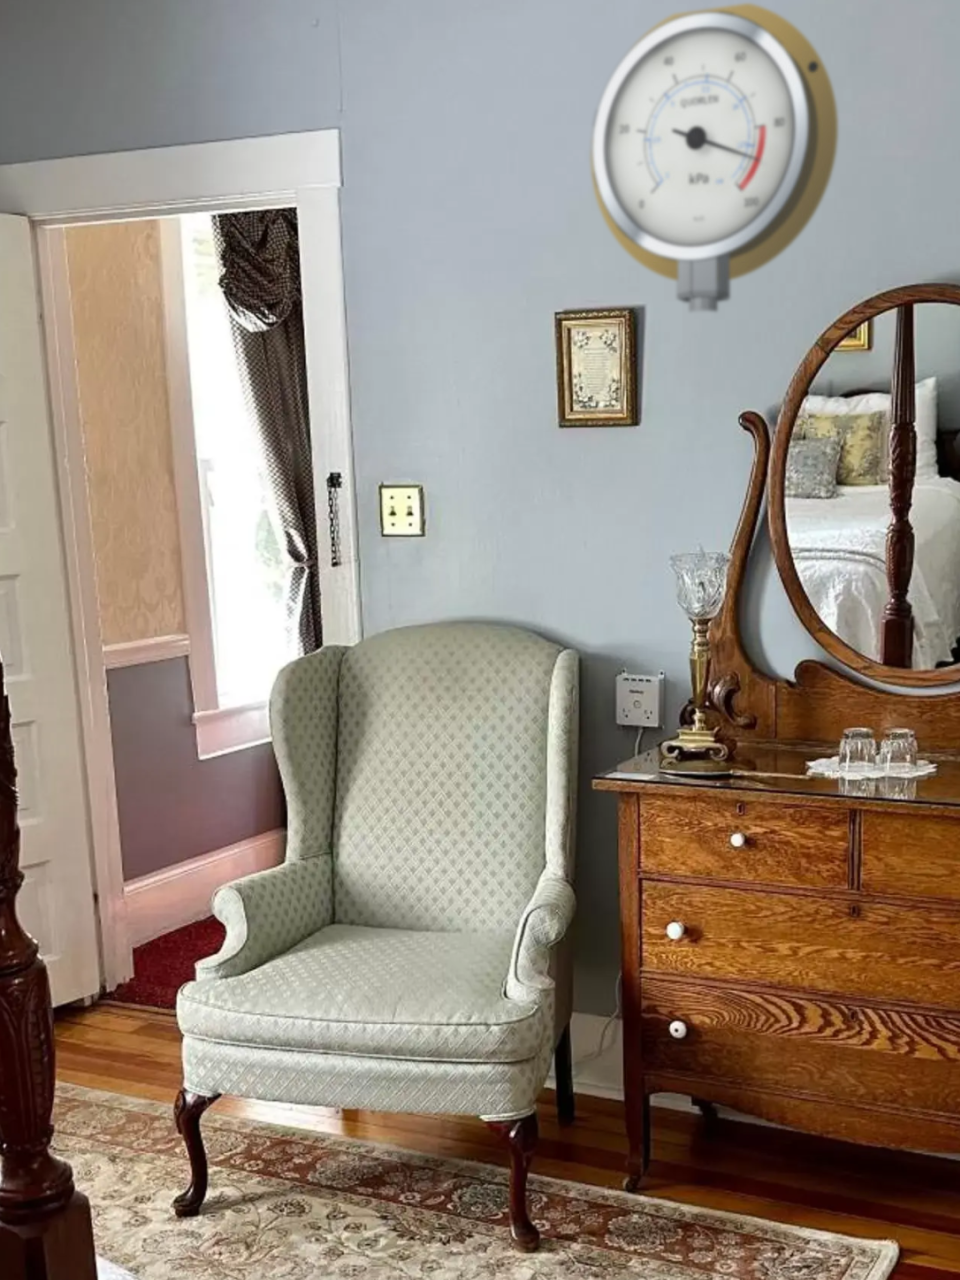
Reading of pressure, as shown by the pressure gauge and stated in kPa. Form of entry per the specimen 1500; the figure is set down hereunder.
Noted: 90
